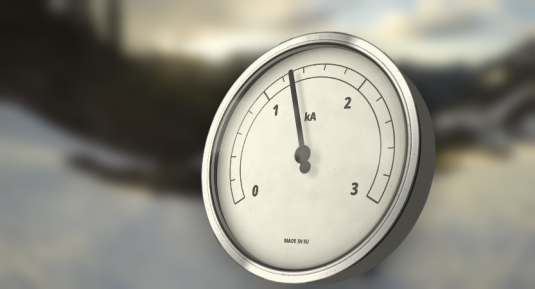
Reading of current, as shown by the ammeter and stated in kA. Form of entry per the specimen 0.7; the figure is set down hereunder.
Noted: 1.3
